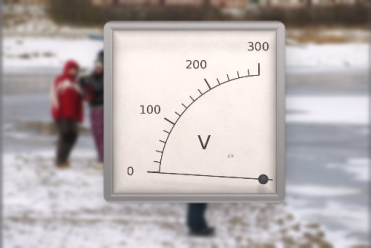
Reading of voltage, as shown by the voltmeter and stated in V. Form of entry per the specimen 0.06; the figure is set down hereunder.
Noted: 0
